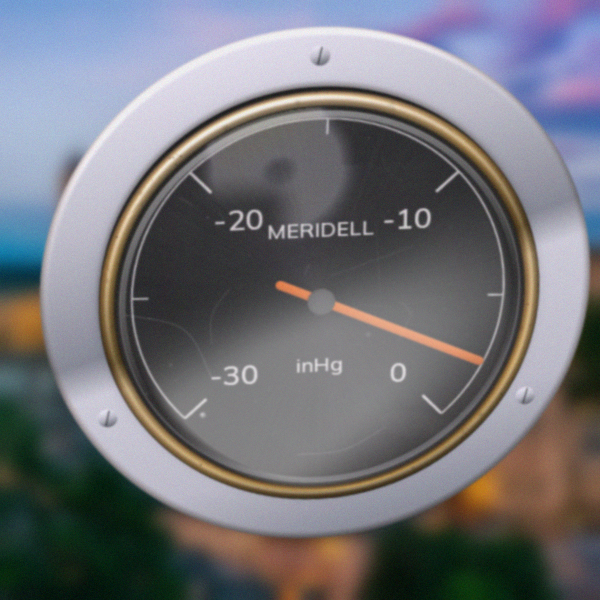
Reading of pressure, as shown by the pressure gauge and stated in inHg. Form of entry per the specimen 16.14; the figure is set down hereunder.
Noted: -2.5
